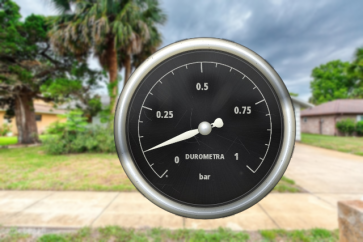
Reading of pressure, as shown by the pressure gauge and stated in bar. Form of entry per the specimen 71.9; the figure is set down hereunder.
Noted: 0.1
